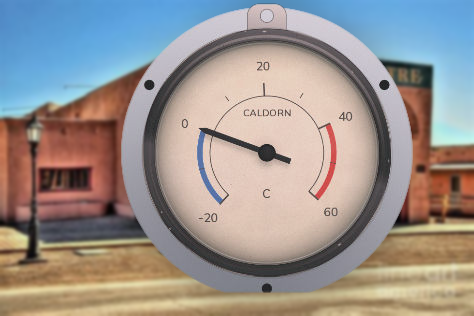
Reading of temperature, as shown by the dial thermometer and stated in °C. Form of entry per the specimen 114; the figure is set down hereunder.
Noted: 0
